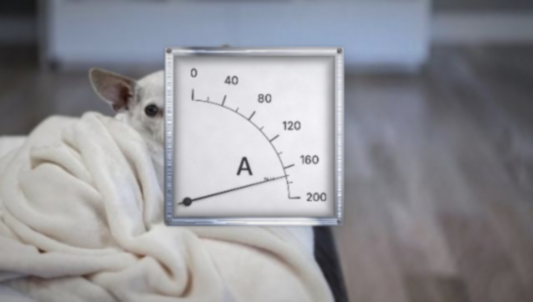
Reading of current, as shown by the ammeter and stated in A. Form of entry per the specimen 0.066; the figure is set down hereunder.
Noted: 170
